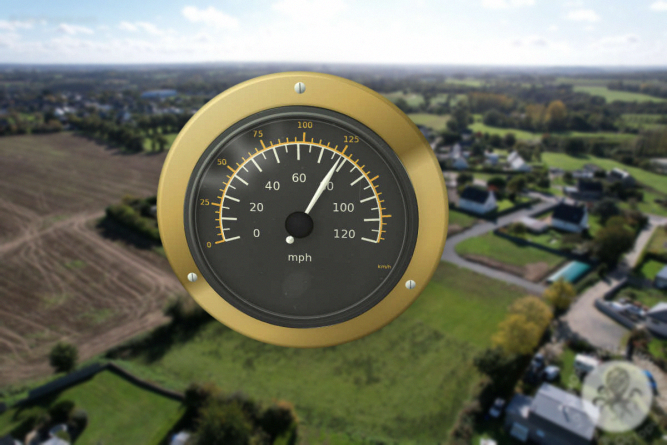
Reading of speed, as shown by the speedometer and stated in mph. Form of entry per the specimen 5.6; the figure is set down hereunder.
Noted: 77.5
